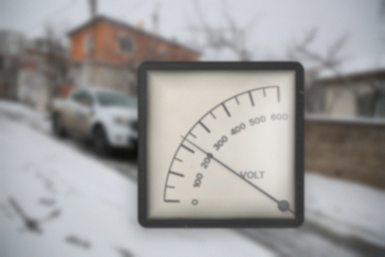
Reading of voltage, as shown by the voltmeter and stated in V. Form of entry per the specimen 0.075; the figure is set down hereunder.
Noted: 225
